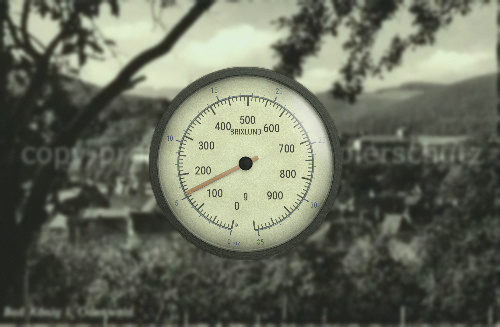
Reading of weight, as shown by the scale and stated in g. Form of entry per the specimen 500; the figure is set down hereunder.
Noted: 150
